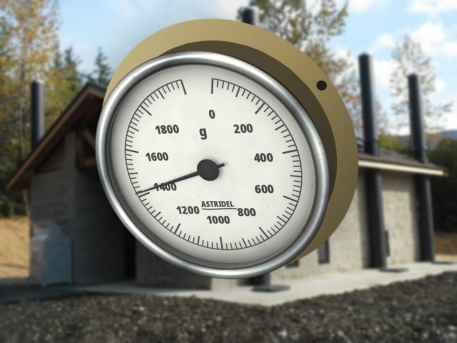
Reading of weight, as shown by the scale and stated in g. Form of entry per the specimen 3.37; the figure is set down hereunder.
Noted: 1420
